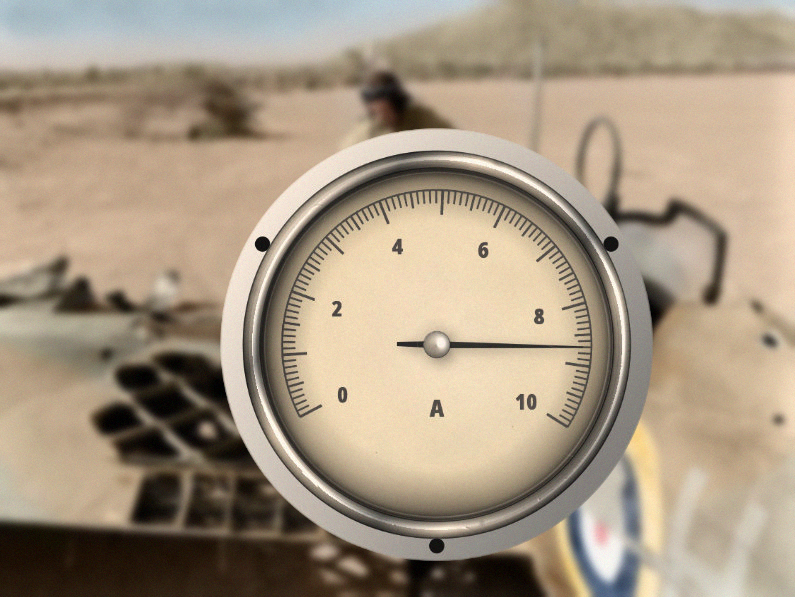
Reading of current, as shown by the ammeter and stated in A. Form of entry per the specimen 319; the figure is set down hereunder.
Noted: 8.7
